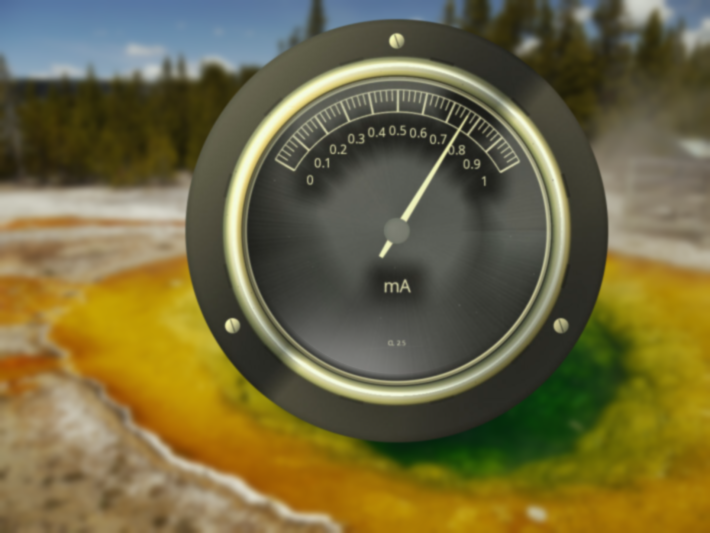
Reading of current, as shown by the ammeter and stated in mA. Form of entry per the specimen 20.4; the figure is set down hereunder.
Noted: 0.76
